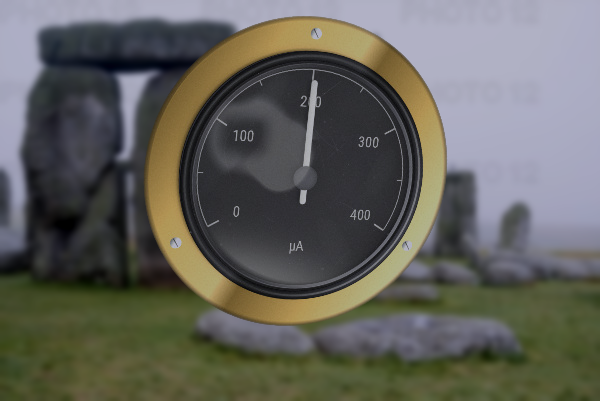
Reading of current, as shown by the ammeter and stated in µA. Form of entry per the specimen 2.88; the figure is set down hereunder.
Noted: 200
